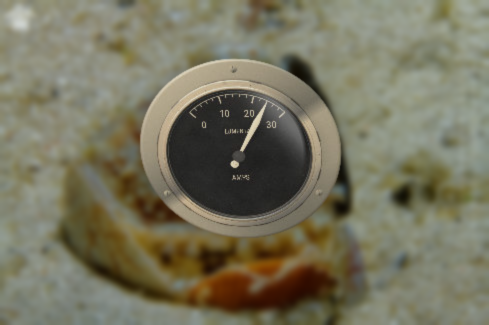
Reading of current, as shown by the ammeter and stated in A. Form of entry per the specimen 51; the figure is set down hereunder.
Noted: 24
